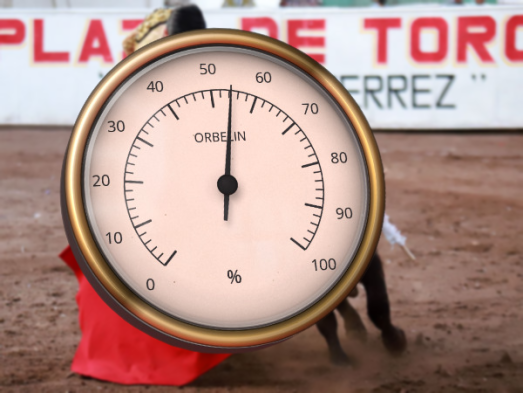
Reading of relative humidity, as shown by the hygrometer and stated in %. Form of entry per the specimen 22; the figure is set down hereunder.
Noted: 54
